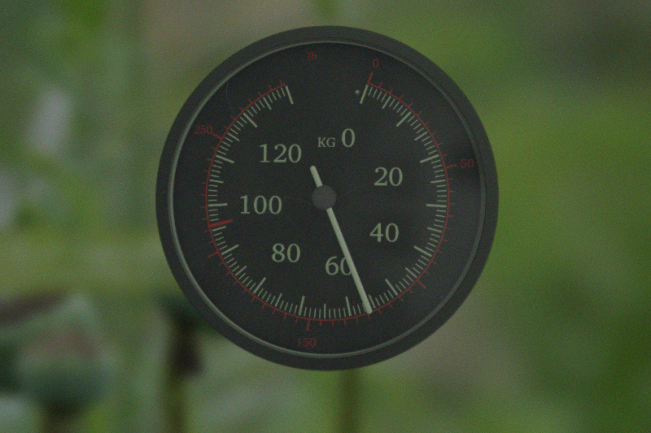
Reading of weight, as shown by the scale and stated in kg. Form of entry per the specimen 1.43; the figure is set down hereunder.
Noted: 56
